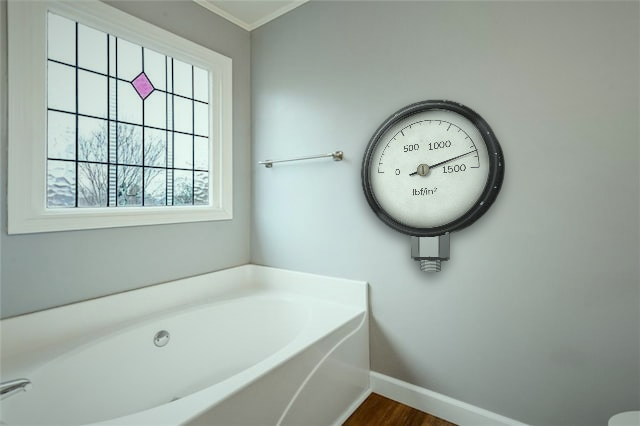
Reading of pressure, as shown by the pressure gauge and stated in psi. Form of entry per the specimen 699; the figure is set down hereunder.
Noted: 1350
